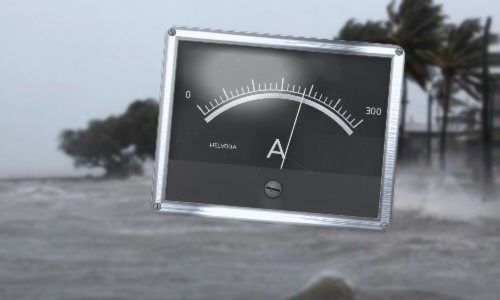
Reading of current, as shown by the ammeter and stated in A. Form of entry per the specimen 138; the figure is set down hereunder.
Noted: 190
